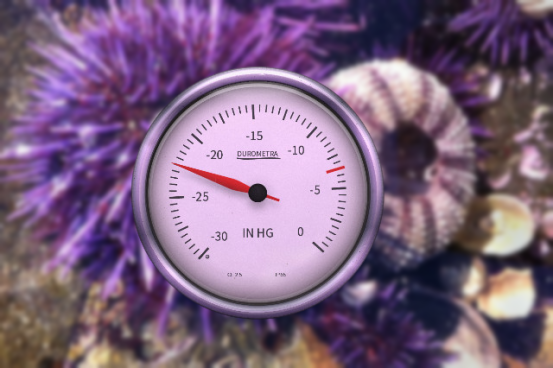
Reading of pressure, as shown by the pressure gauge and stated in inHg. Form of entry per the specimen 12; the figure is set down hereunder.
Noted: -22.5
